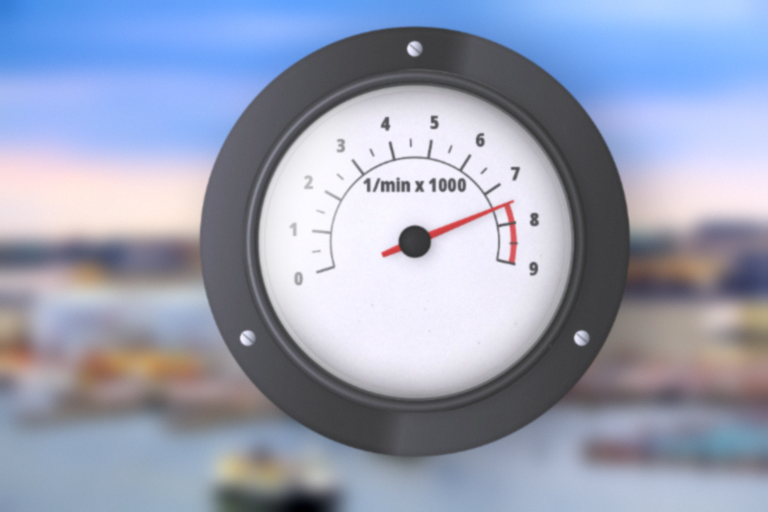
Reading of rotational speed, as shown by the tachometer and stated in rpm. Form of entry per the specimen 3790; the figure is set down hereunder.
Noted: 7500
